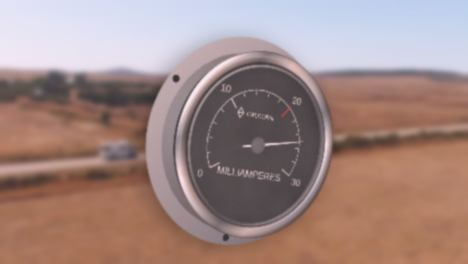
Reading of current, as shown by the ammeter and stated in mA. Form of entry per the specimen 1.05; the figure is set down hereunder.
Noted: 25
